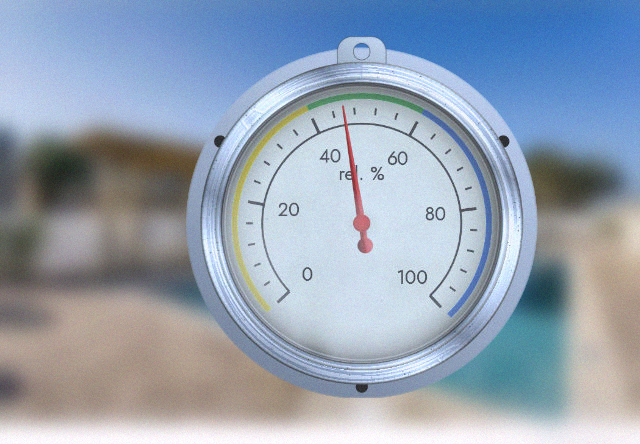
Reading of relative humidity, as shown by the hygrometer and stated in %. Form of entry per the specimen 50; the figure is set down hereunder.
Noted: 46
